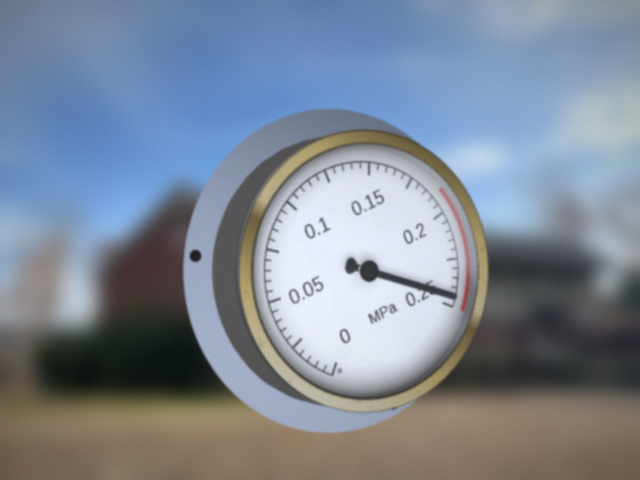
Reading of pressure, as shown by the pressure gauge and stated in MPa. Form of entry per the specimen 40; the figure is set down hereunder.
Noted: 0.245
